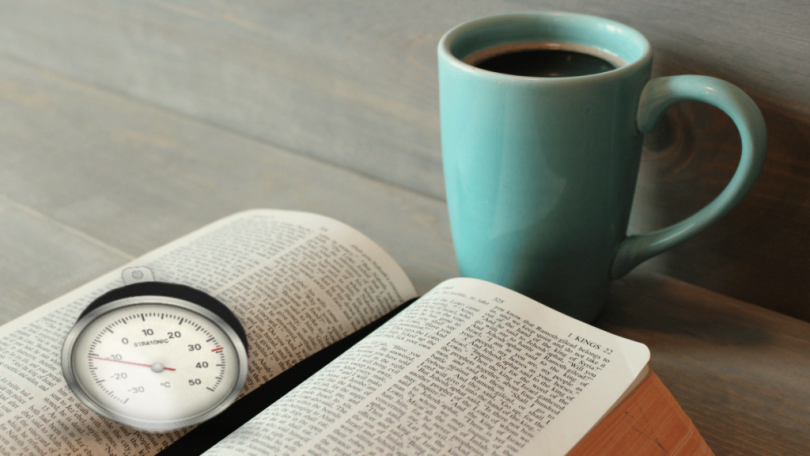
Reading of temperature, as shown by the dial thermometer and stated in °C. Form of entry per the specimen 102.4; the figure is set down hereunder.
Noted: -10
